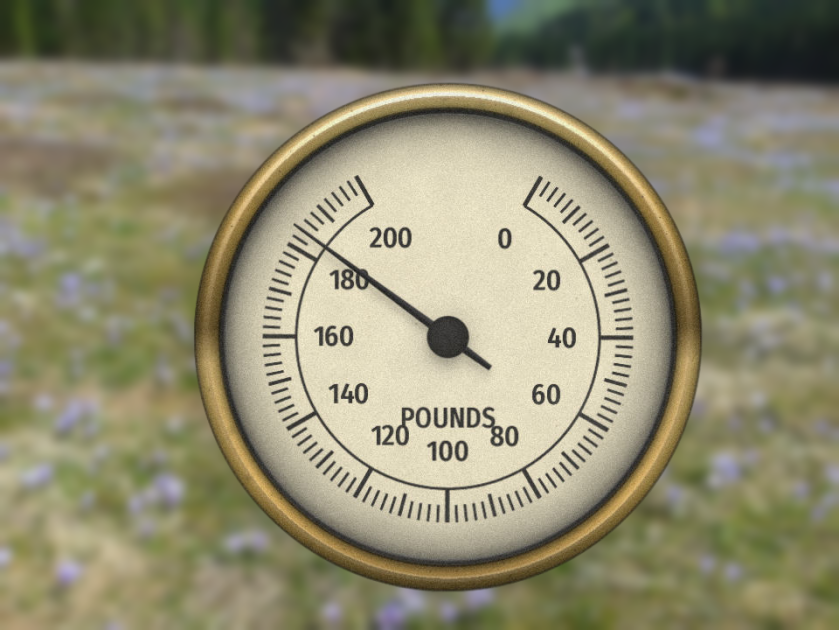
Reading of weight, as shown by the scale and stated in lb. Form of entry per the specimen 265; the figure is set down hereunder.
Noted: 184
